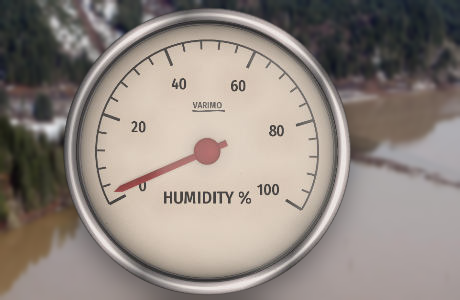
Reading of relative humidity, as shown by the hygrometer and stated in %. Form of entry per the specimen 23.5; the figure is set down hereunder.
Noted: 2
